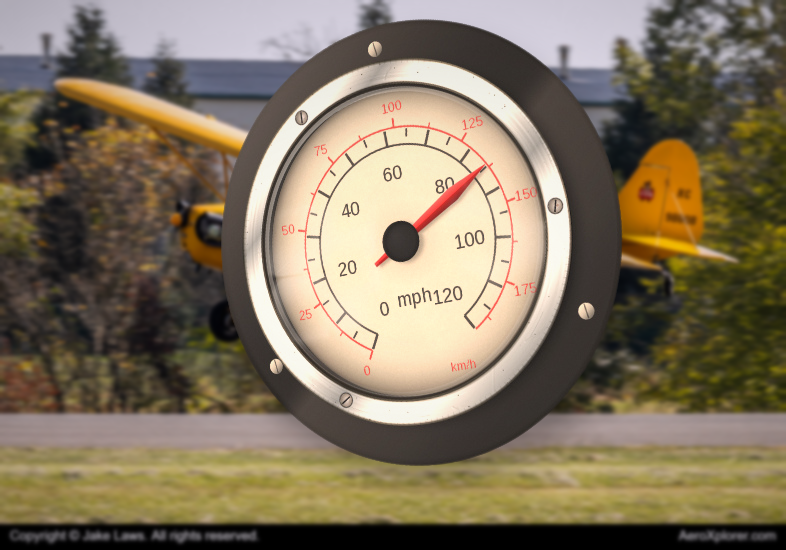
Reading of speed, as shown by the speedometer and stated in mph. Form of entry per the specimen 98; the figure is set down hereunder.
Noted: 85
